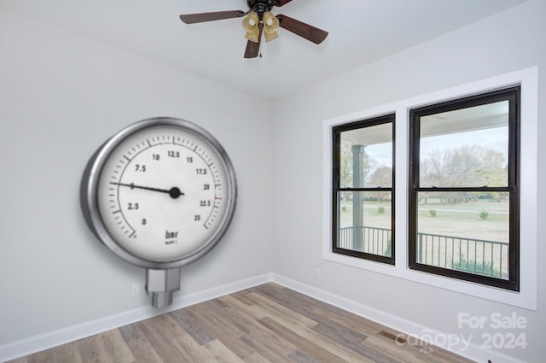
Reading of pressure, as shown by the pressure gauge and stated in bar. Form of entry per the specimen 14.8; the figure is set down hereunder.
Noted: 5
